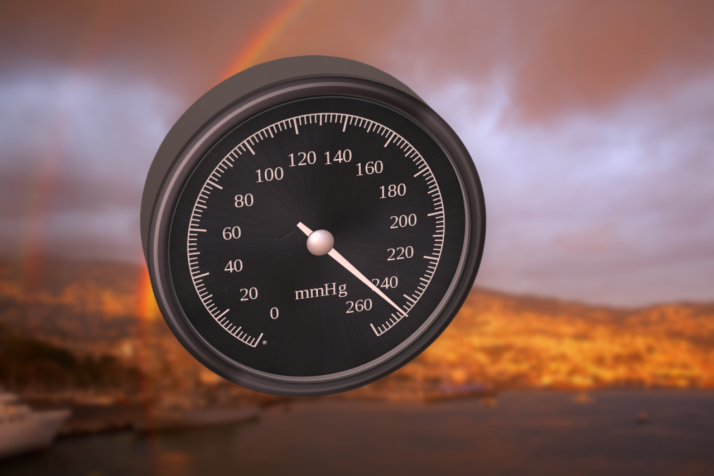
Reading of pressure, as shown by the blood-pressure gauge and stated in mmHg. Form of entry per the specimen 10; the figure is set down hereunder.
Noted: 246
